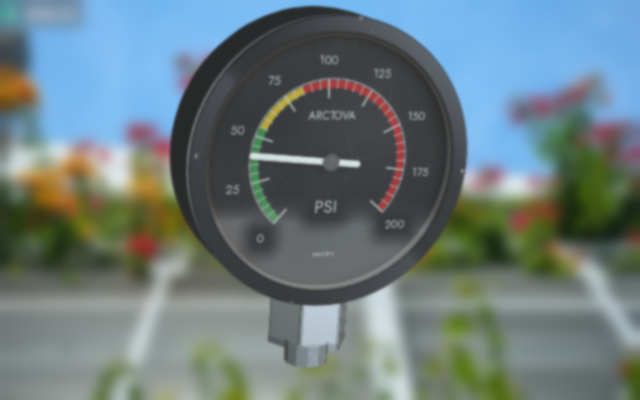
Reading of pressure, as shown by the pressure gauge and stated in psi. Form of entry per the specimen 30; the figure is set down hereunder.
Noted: 40
